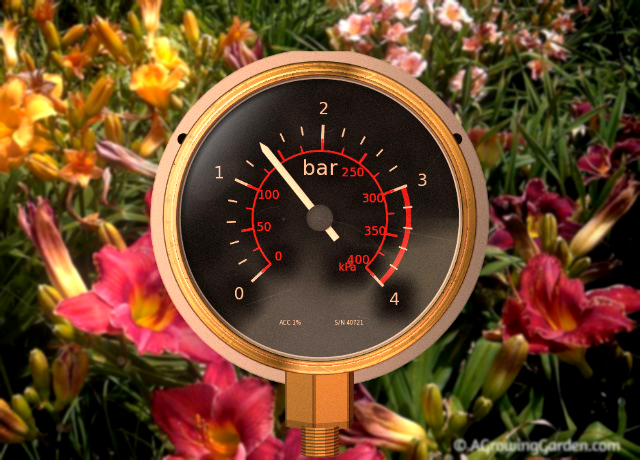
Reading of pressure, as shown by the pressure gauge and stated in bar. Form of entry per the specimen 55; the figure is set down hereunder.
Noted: 1.4
